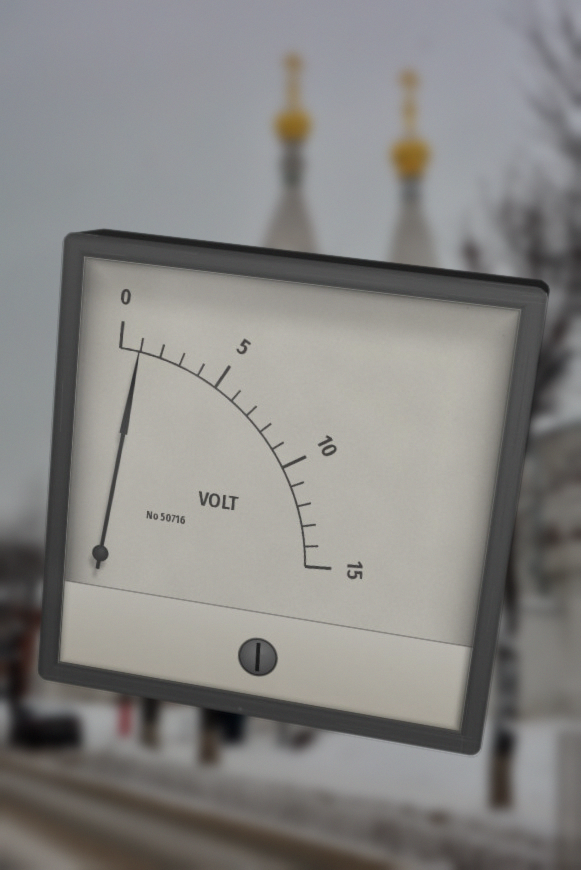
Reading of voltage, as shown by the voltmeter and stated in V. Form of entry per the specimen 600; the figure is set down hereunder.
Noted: 1
